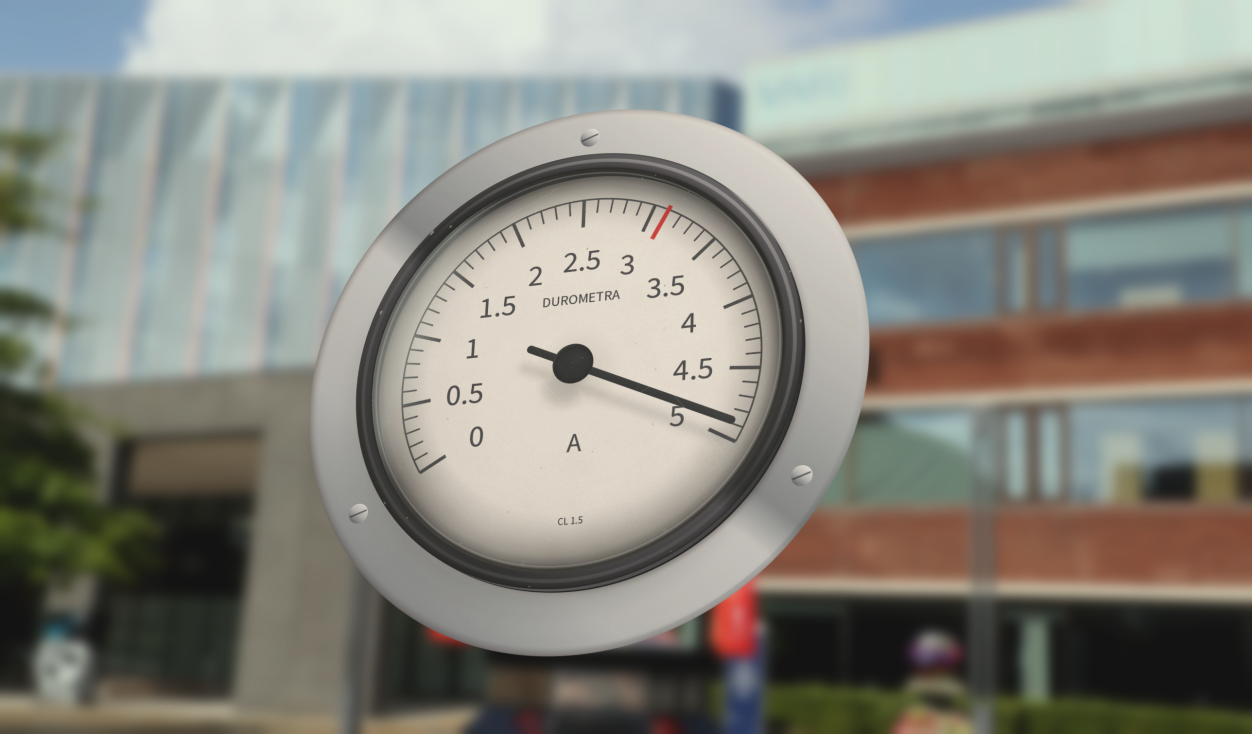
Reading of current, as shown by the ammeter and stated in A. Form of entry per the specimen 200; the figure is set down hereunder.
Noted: 4.9
